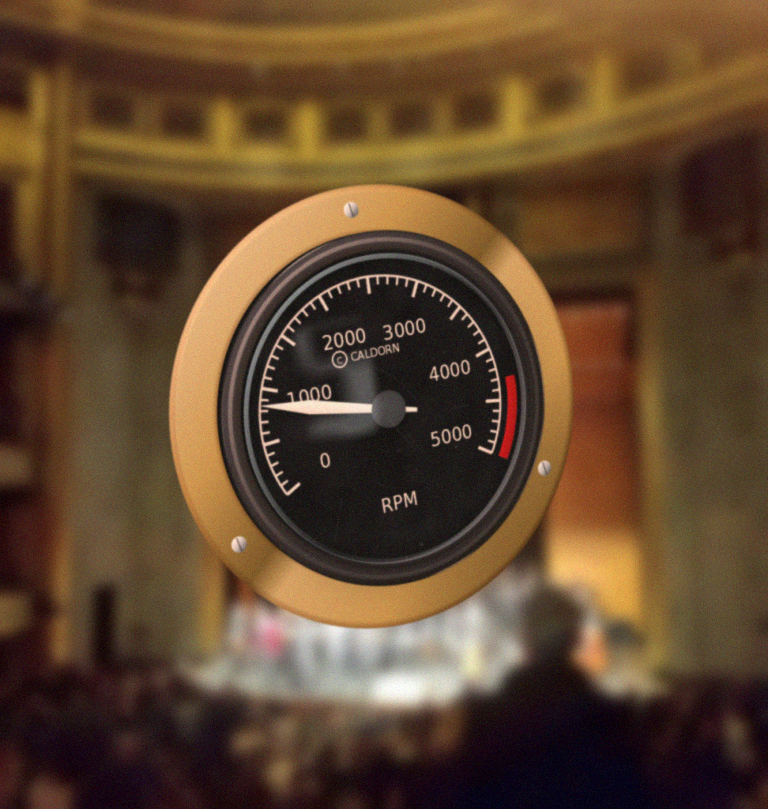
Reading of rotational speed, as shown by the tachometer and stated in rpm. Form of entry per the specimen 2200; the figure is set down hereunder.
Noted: 850
